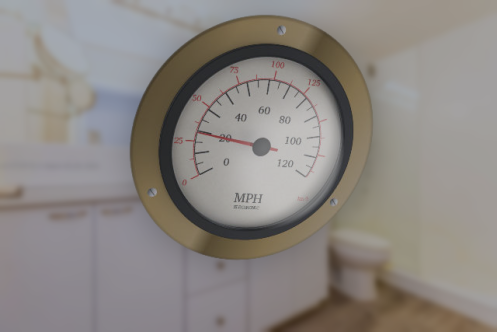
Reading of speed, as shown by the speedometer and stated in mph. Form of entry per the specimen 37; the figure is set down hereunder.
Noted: 20
